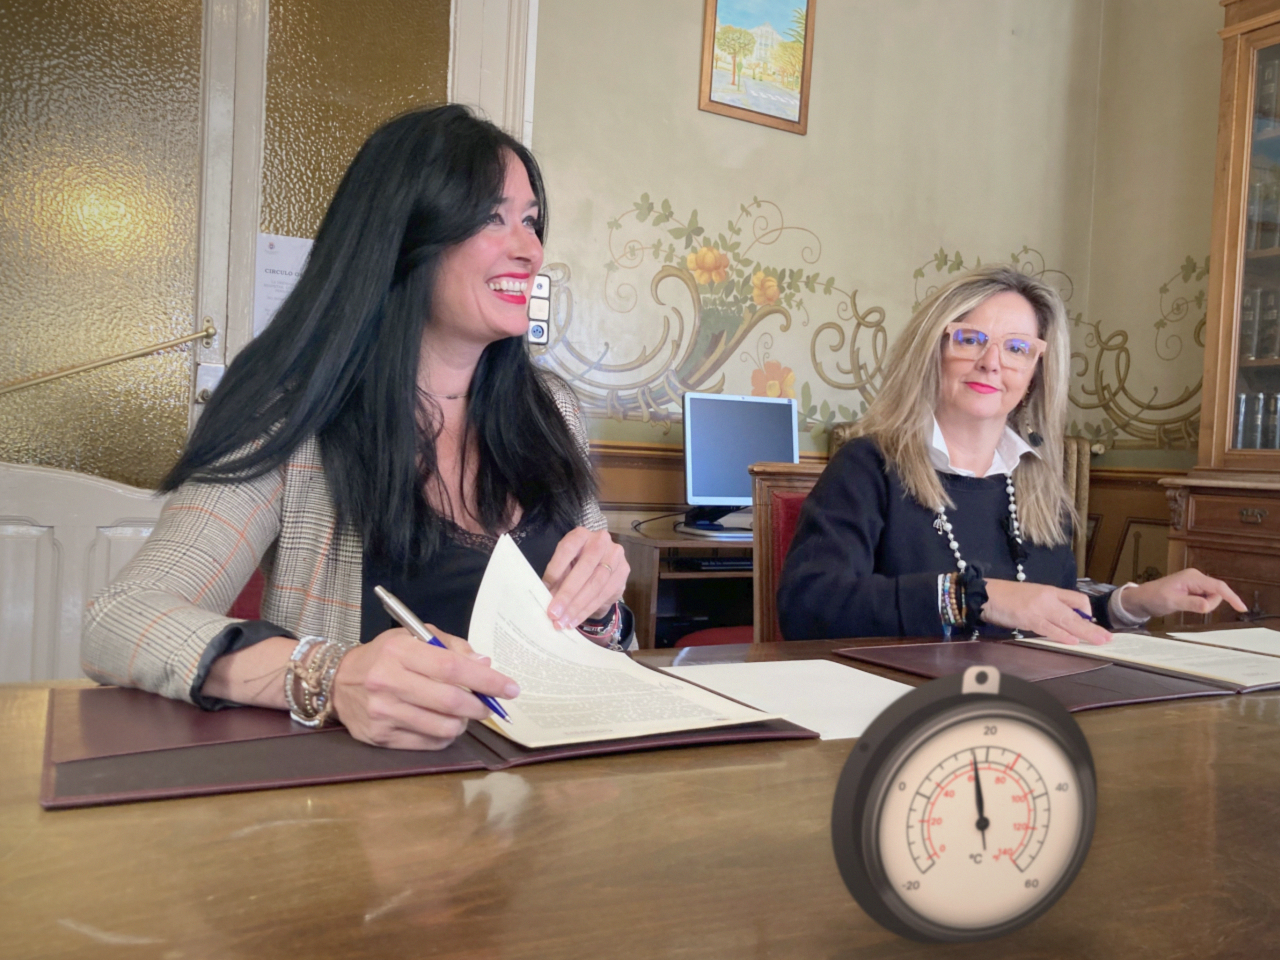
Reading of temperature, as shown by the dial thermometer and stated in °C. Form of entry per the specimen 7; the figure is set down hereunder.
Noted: 16
